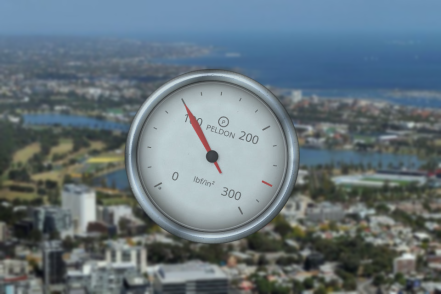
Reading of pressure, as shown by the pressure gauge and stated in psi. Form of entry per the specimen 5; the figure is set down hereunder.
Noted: 100
